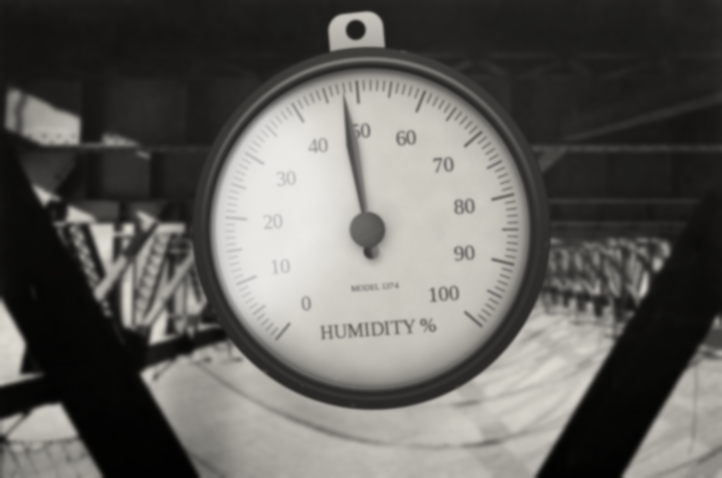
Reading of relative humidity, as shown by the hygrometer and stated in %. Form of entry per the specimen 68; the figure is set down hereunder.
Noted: 48
